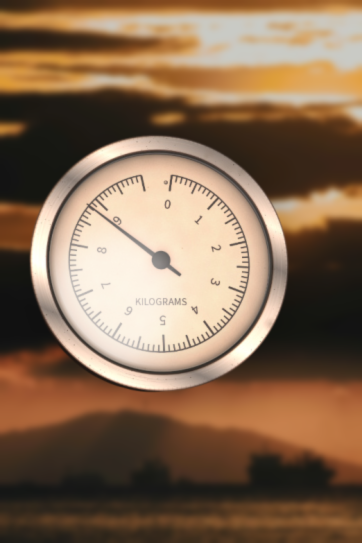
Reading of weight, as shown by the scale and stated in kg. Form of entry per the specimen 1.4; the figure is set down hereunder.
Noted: 8.8
